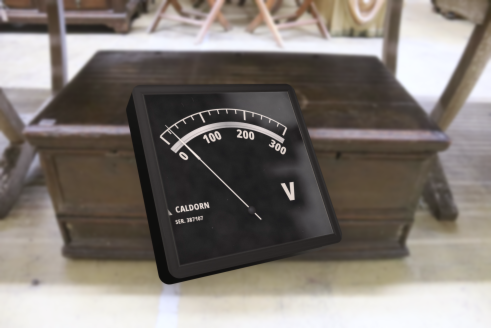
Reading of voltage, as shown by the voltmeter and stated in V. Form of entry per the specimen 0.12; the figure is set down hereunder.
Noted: 20
